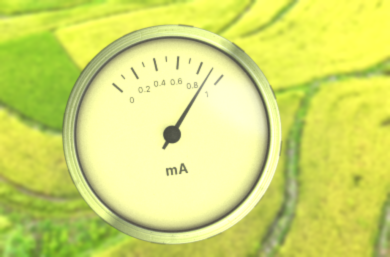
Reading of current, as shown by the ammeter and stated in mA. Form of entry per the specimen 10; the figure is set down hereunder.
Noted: 0.9
